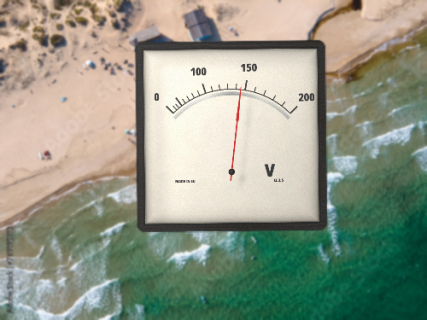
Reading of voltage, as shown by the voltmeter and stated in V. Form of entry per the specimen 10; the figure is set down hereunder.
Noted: 145
